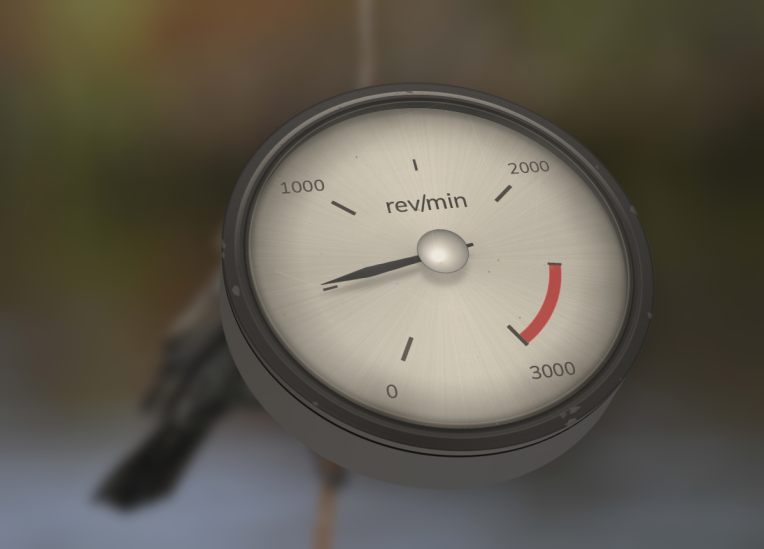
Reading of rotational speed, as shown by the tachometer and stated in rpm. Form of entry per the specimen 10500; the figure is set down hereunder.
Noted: 500
